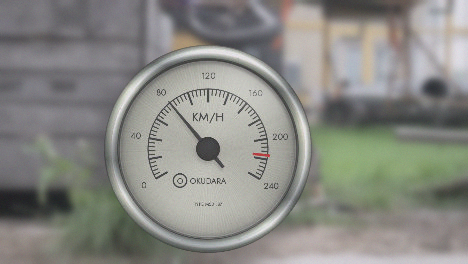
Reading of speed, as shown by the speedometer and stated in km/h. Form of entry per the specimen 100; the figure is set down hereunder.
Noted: 80
